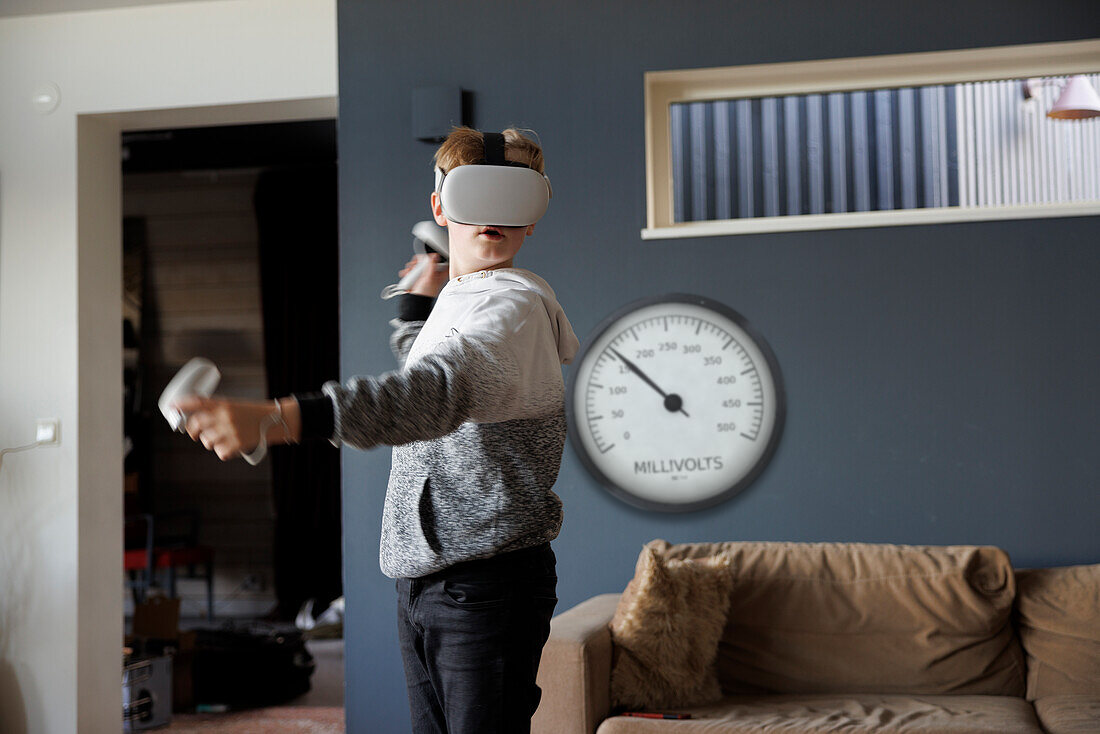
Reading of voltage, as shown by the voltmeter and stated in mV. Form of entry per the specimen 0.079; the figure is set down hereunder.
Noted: 160
